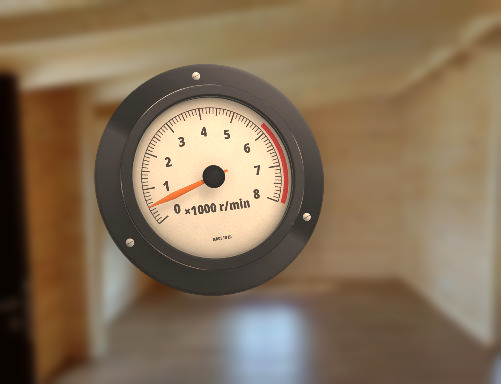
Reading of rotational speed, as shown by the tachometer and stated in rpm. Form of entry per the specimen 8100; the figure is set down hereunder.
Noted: 500
